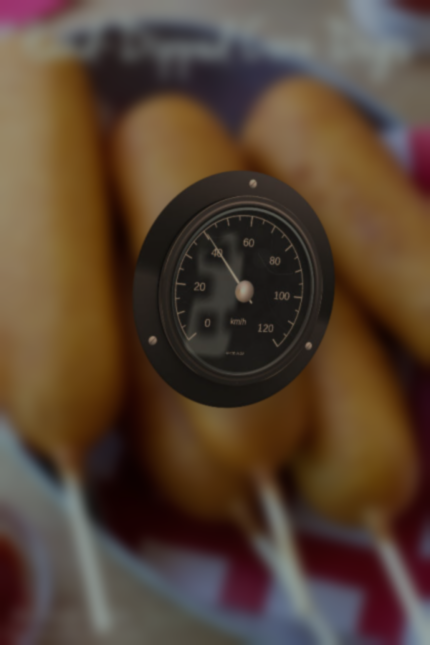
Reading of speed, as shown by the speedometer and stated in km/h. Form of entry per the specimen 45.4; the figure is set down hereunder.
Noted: 40
